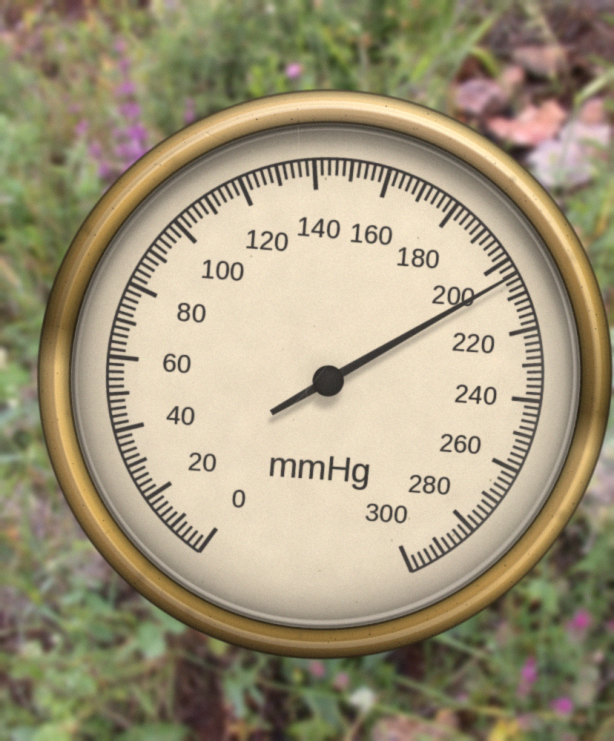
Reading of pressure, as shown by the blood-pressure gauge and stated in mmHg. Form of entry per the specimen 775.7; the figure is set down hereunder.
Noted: 204
